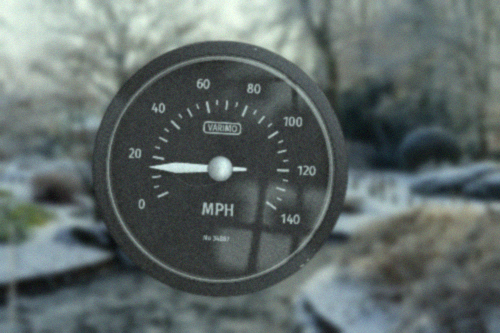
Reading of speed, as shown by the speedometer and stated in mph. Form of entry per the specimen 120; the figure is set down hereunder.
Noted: 15
